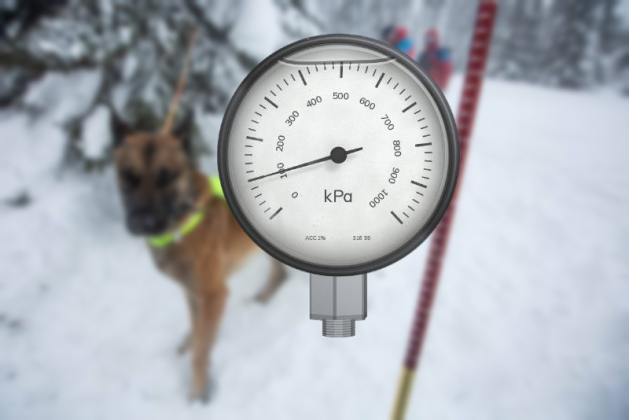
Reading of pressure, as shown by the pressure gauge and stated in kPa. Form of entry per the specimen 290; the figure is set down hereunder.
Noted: 100
